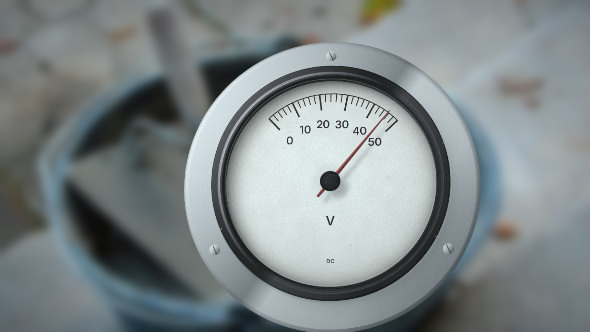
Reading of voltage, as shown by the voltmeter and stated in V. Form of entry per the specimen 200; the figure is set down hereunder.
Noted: 46
